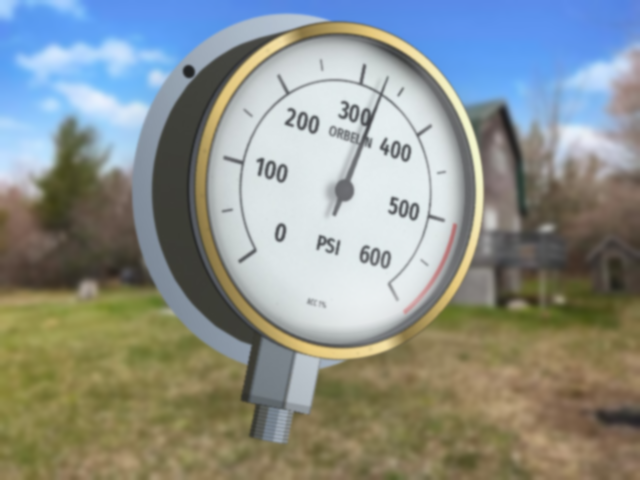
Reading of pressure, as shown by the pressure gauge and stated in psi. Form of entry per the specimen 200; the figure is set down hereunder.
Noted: 325
